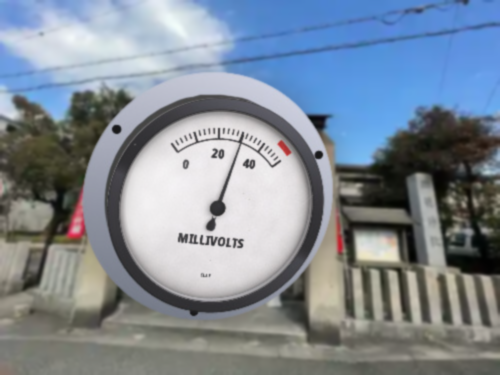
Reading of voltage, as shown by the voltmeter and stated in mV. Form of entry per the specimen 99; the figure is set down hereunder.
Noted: 30
